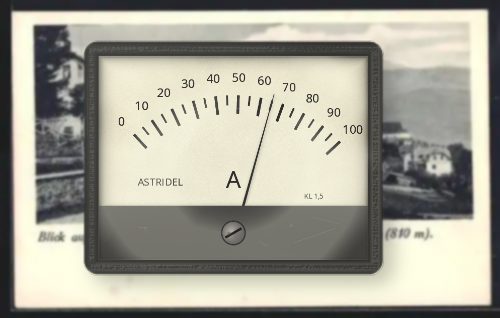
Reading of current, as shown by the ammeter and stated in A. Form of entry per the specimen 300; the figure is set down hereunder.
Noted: 65
